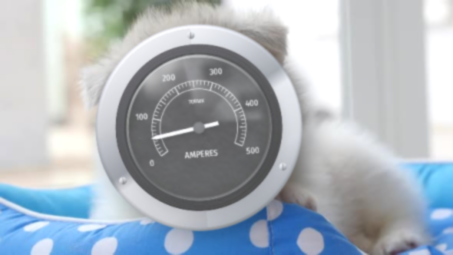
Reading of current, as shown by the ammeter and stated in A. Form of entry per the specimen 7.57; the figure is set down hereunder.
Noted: 50
